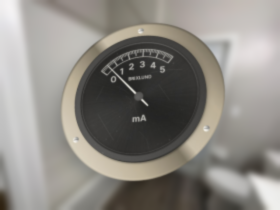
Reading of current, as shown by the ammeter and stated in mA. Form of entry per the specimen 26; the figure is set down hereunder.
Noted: 0.5
